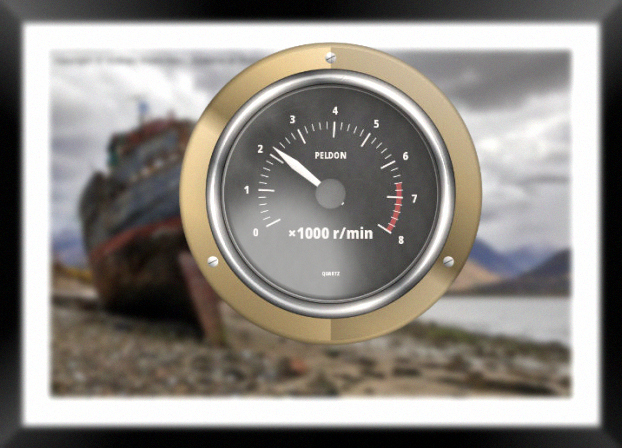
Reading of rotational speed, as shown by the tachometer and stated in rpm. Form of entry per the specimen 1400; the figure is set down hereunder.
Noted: 2200
